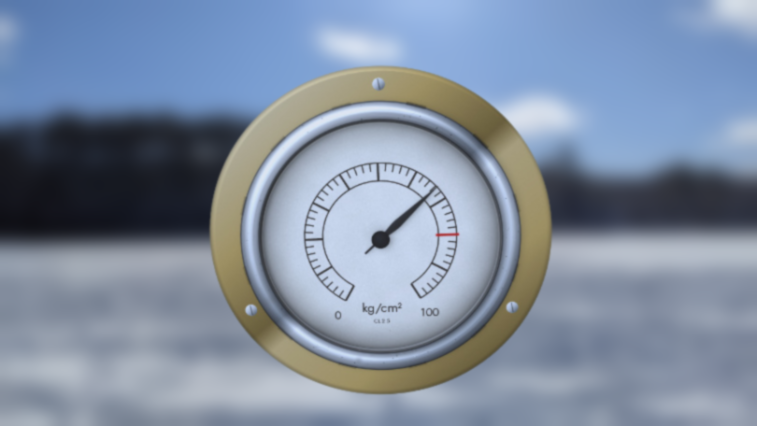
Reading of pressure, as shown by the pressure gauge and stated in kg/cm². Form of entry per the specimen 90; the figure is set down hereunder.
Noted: 66
